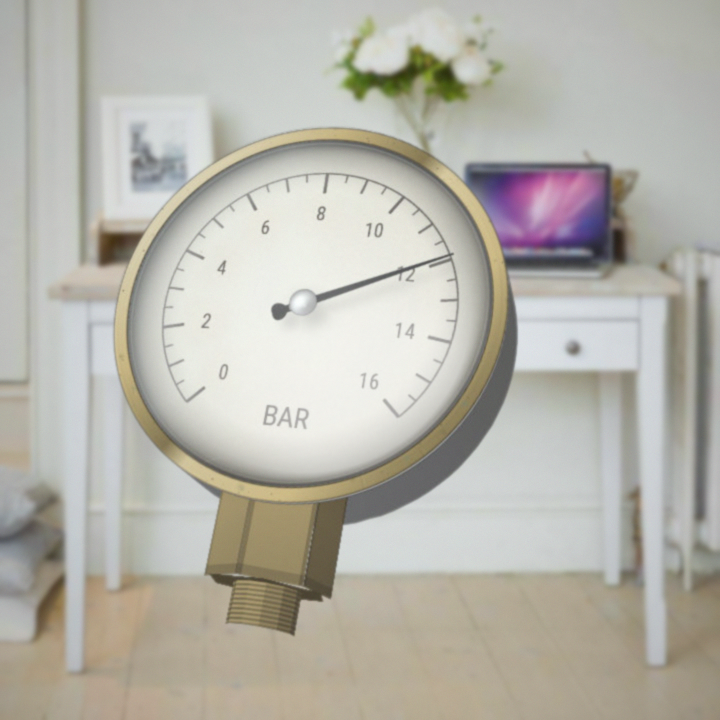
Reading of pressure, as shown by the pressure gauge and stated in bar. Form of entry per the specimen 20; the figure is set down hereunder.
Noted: 12
